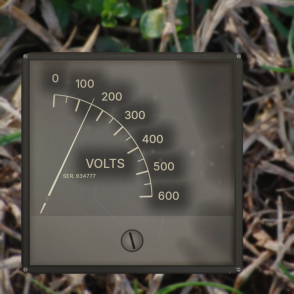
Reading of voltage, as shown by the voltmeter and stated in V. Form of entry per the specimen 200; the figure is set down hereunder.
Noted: 150
